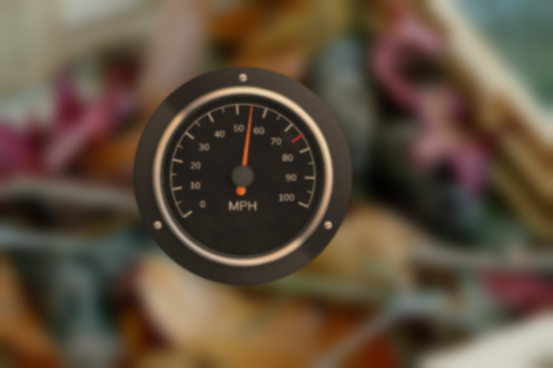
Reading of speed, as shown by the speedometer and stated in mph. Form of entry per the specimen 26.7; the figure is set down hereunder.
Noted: 55
